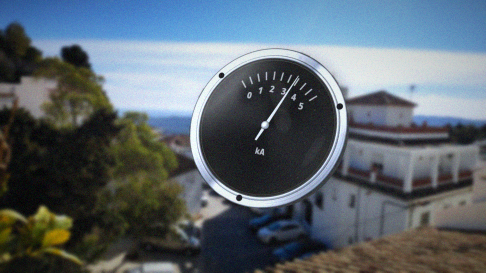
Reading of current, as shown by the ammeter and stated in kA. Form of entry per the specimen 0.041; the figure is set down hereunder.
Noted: 3.5
